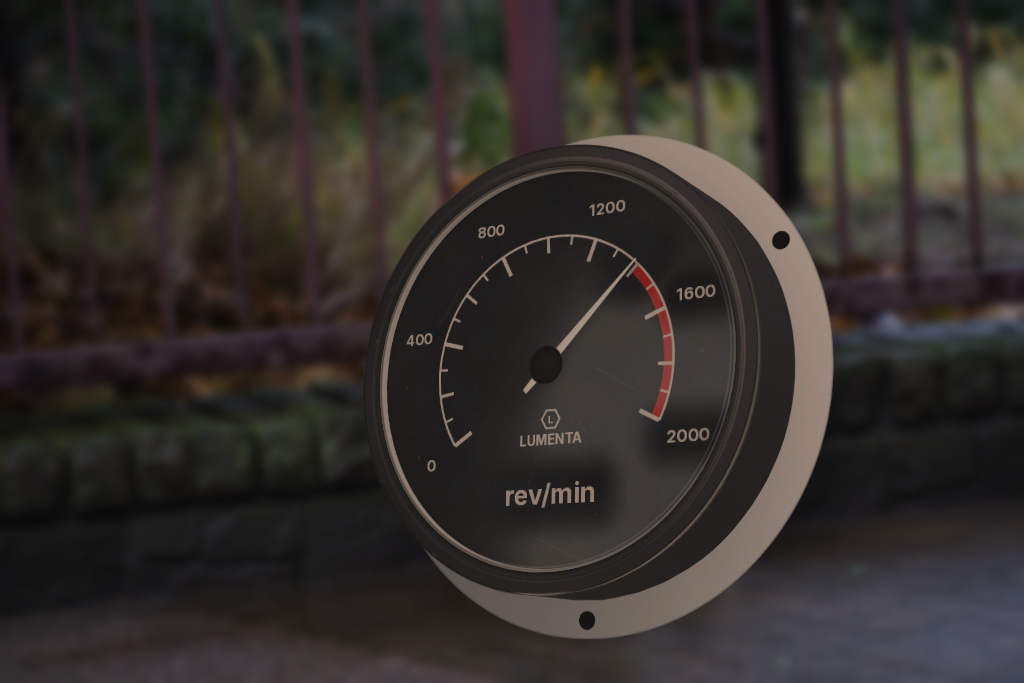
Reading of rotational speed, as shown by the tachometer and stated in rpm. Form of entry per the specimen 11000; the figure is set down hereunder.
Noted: 1400
